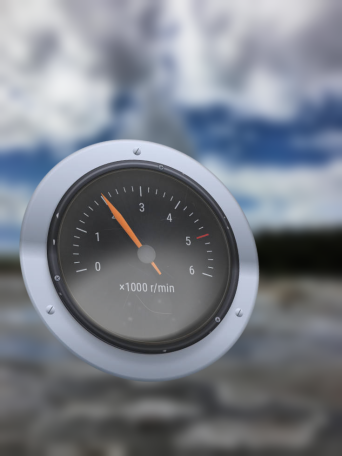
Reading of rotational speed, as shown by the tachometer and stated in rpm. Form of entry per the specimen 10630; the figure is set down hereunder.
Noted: 2000
